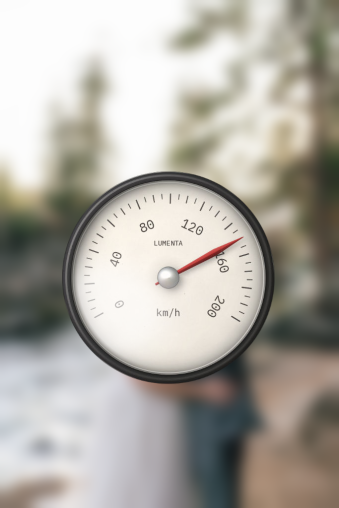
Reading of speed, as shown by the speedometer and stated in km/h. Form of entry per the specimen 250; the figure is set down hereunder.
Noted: 150
